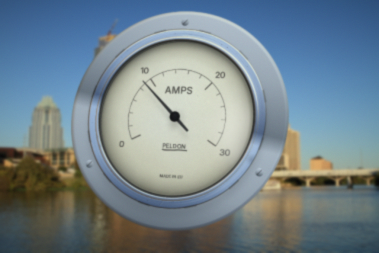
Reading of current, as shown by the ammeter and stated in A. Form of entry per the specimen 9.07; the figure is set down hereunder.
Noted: 9
